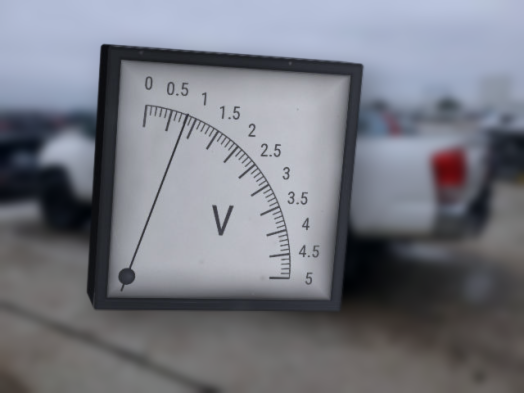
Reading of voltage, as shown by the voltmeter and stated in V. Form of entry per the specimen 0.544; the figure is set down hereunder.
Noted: 0.8
